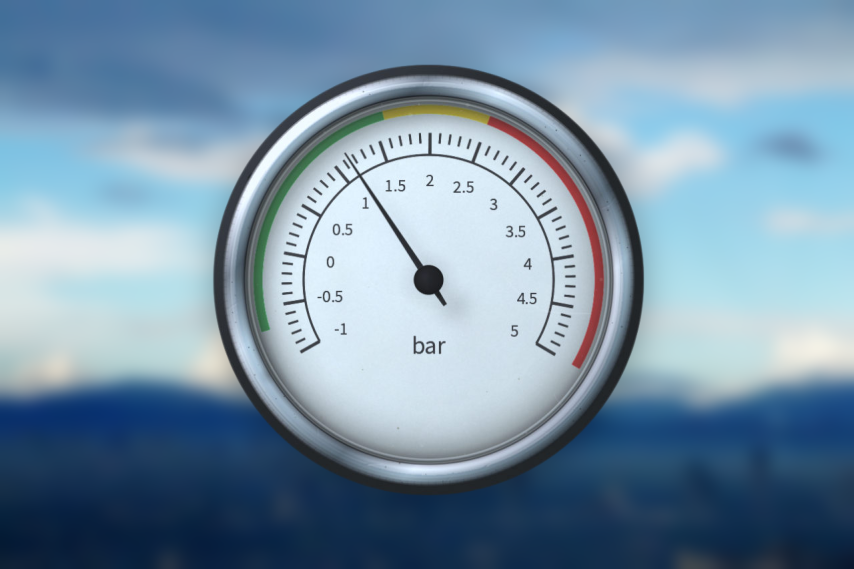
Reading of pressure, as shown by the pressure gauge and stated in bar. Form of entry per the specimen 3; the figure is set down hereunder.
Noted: 1.15
